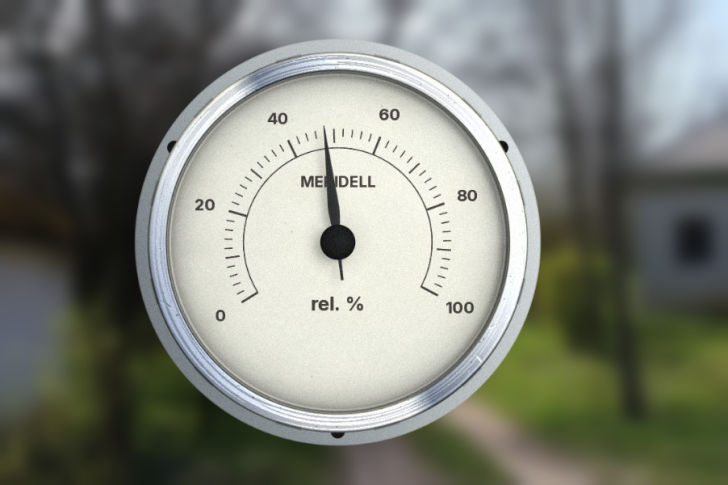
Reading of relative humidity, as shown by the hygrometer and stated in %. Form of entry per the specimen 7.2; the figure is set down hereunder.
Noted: 48
